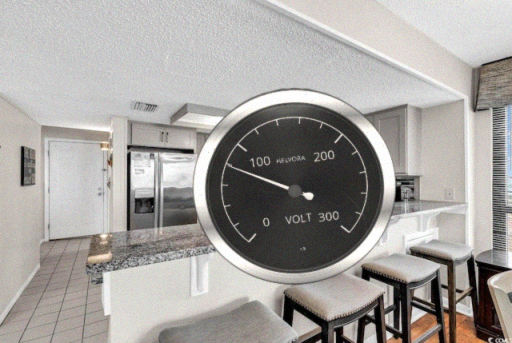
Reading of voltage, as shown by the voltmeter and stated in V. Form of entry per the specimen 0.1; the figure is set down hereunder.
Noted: 80
